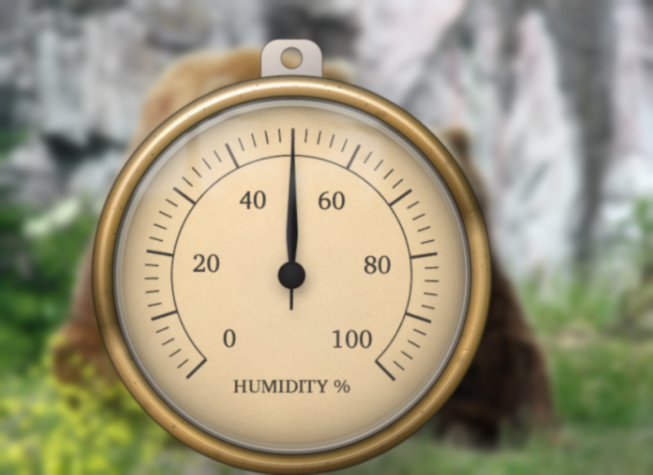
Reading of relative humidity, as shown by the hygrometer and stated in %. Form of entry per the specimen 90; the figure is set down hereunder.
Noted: 50
